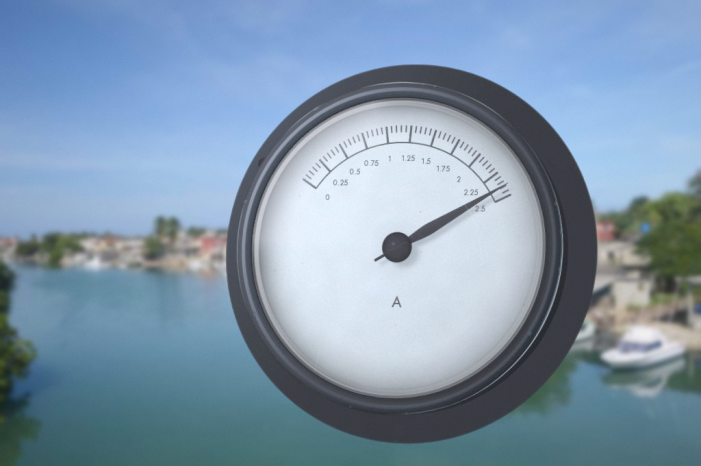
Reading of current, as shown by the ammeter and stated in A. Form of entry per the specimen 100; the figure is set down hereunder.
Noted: 2.4
